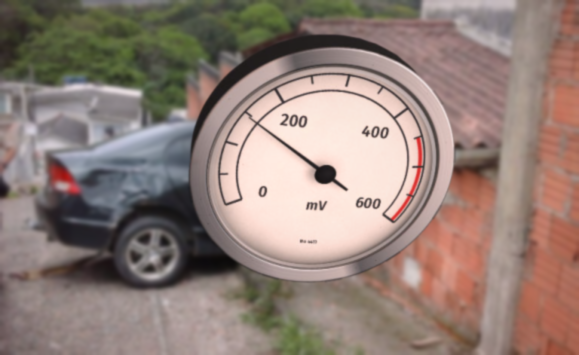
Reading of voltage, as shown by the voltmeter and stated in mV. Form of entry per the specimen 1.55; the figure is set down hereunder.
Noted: 150
